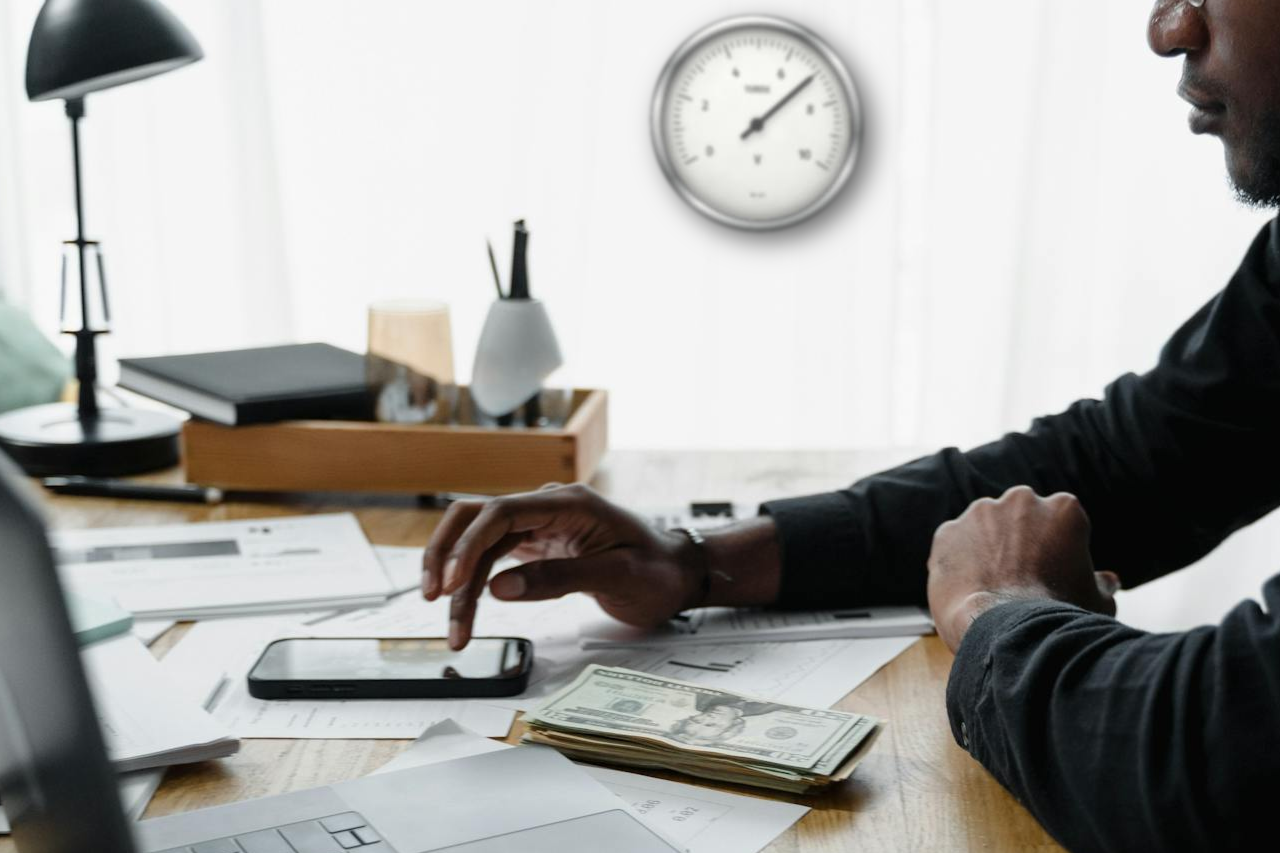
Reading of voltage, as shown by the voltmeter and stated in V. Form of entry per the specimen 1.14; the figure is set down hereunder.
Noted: 7
